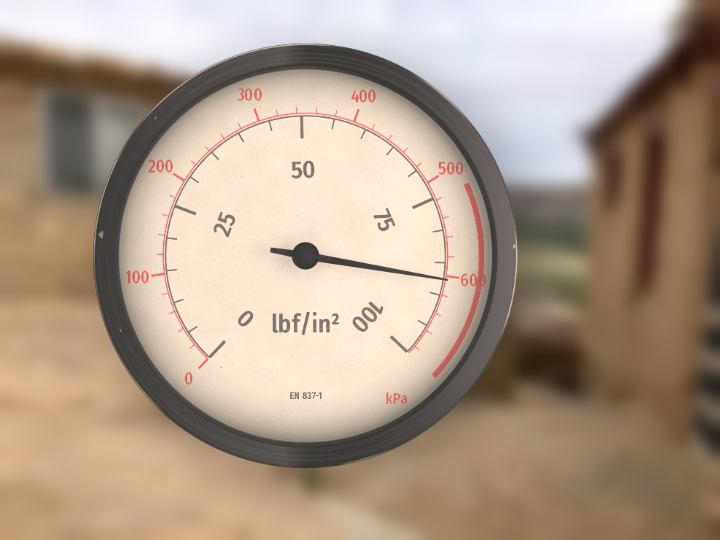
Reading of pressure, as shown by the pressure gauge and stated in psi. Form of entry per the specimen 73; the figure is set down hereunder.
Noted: 87.5
